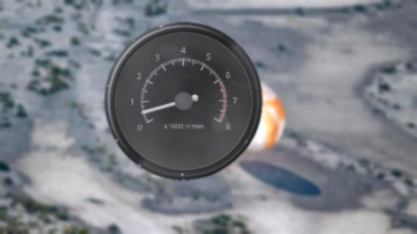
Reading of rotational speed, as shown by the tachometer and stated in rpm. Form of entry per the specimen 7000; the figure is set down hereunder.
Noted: 500
